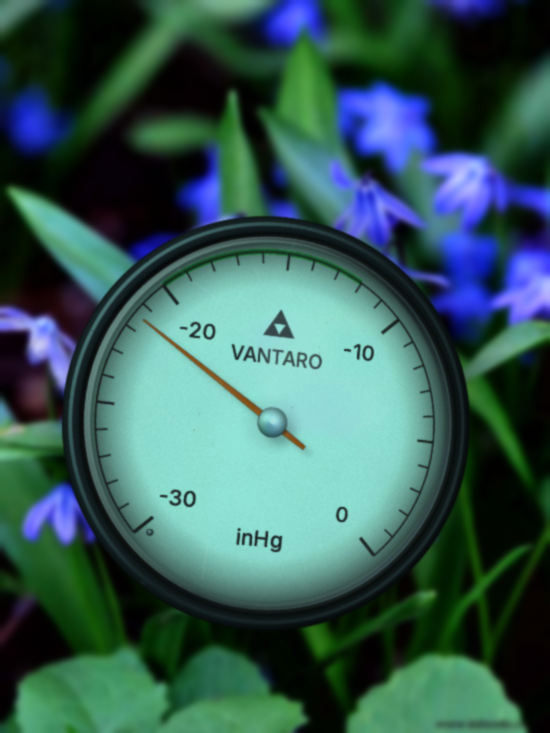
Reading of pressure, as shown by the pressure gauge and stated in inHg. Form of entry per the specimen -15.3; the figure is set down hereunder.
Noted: -21.5
